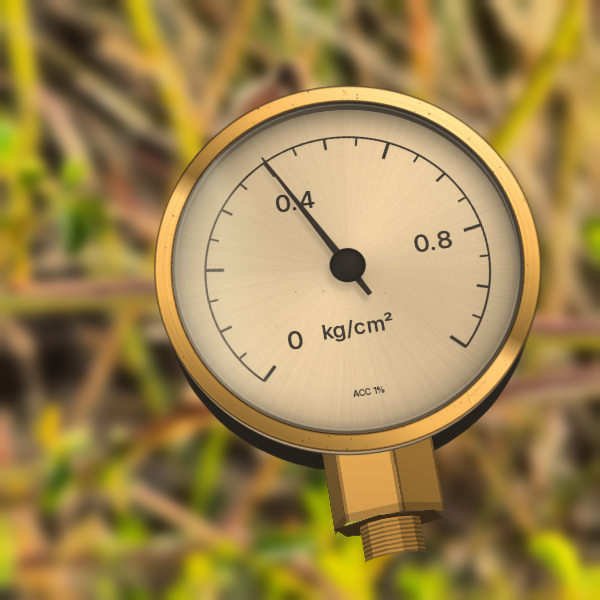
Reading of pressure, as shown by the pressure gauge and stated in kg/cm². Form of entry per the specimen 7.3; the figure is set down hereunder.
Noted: 0.4
